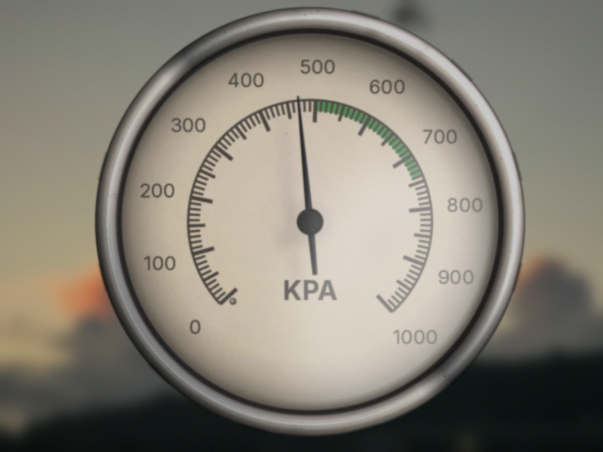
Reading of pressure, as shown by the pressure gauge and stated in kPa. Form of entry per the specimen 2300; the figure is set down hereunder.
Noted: 470
